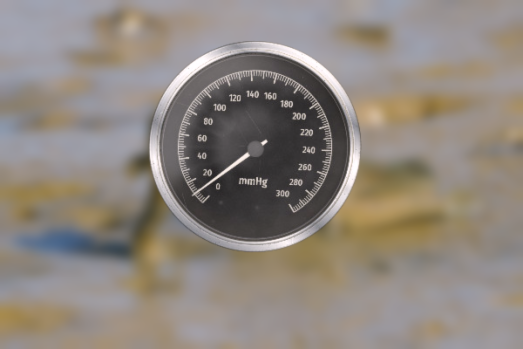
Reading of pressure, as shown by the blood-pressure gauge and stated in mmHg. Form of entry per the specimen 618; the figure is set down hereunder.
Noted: 10
